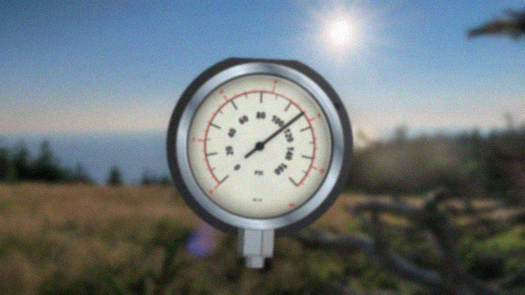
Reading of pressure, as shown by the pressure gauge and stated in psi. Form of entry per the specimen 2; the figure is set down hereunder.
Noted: 110
